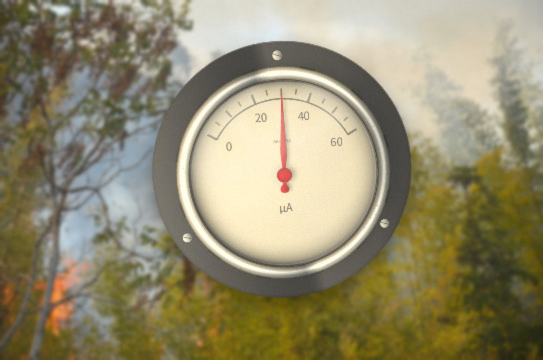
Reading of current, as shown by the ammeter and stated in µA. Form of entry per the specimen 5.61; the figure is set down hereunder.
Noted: 30
